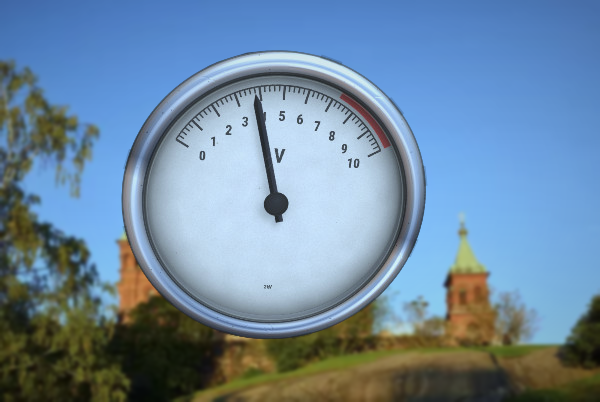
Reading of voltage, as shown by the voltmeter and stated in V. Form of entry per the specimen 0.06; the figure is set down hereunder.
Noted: 3.8
